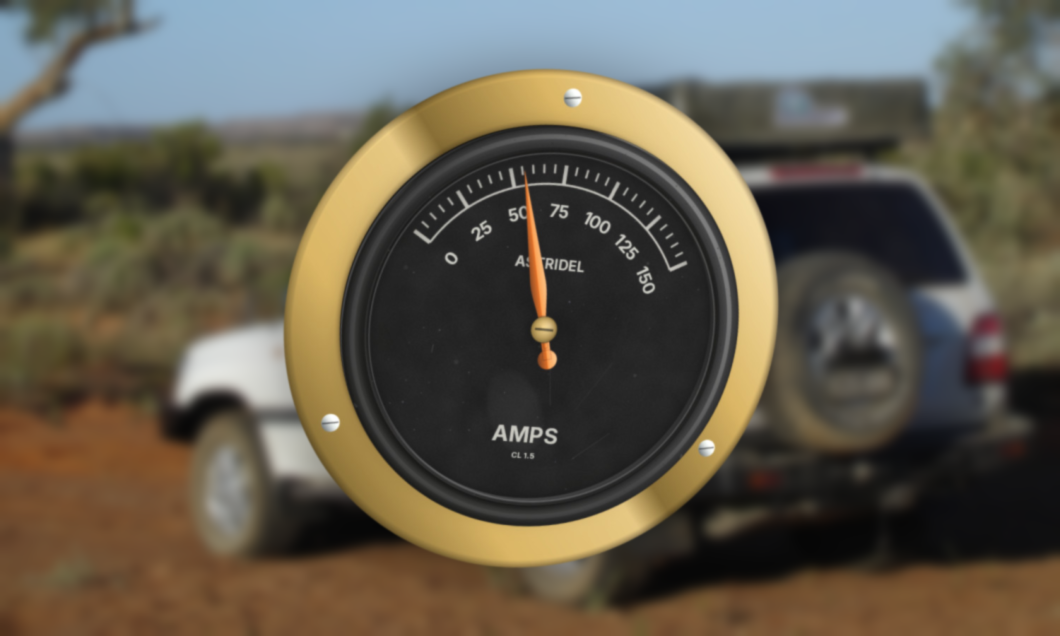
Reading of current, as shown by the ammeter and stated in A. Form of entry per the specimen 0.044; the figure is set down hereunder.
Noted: 55
